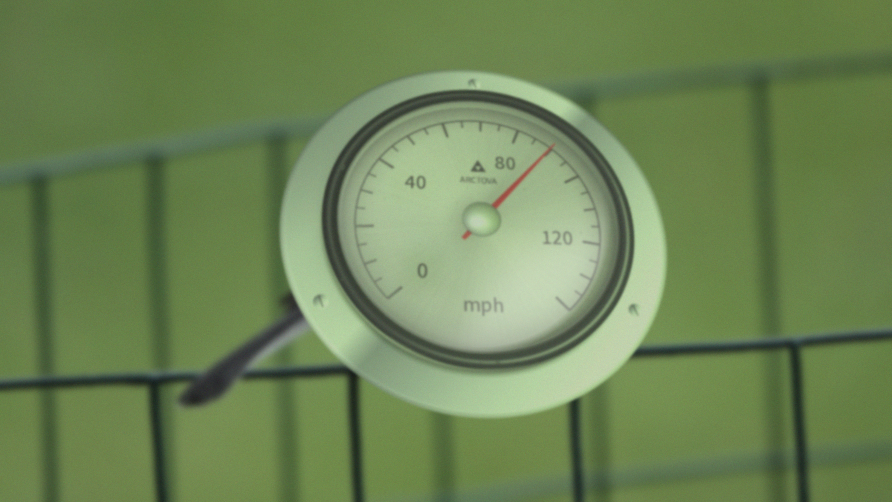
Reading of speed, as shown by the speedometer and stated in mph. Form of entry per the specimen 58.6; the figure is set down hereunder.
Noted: 90
